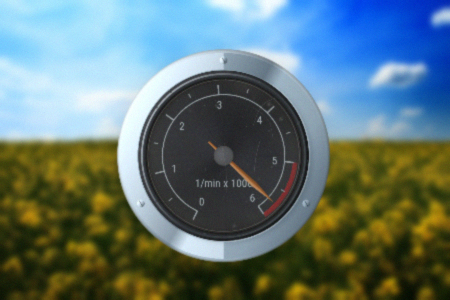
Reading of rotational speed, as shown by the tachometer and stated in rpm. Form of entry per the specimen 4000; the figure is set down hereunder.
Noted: 5750
